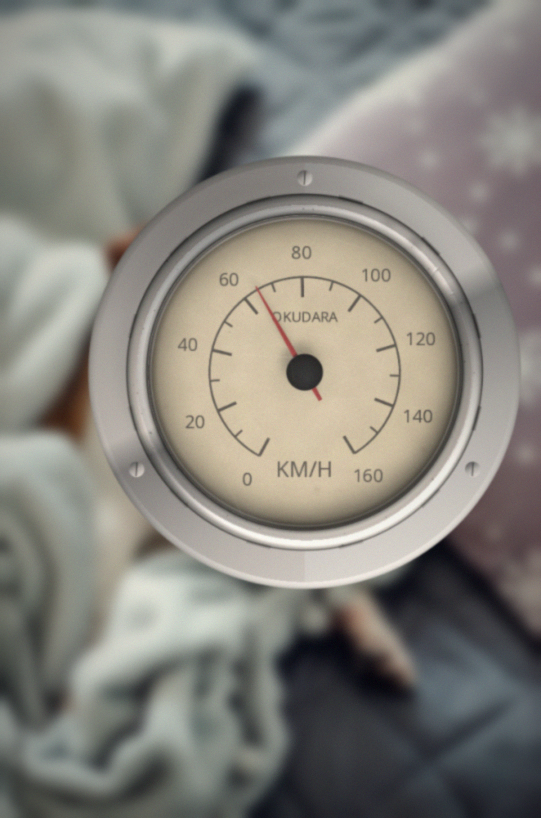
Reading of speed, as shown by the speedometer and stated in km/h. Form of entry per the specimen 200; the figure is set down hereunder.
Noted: 65
